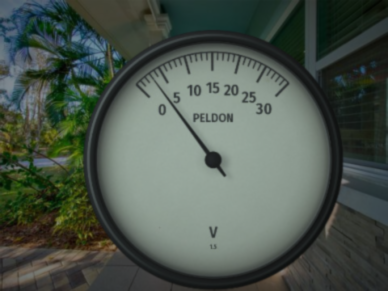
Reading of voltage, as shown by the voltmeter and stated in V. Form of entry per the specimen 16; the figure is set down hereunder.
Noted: 3
